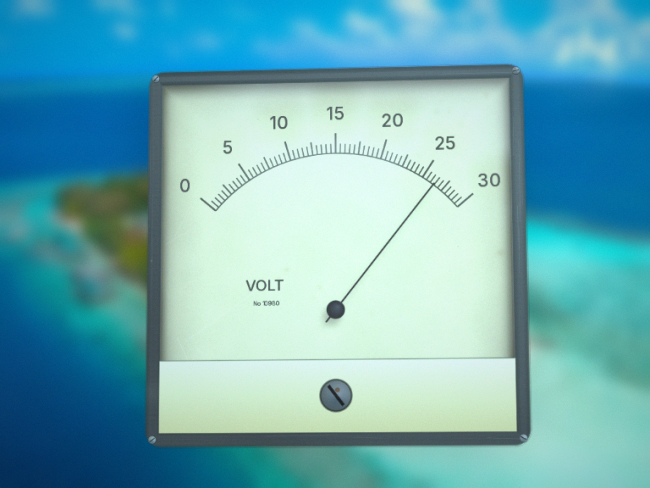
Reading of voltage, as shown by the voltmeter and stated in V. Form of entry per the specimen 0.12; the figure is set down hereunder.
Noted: 26.5
